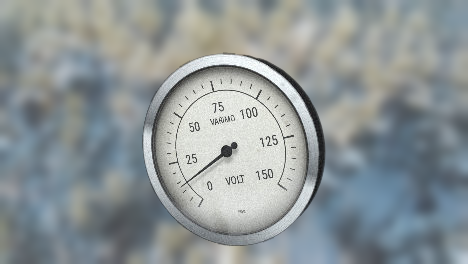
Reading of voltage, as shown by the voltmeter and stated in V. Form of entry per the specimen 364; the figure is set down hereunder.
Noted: 12.5
